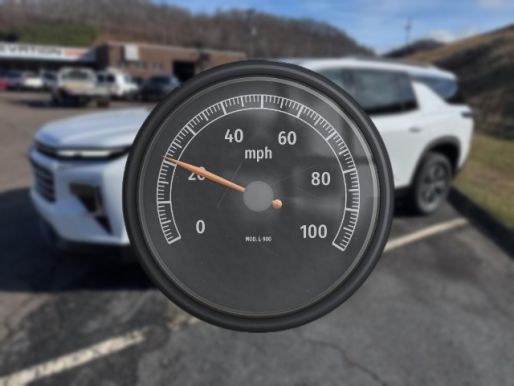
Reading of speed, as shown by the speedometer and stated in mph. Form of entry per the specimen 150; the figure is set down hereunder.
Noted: 21
